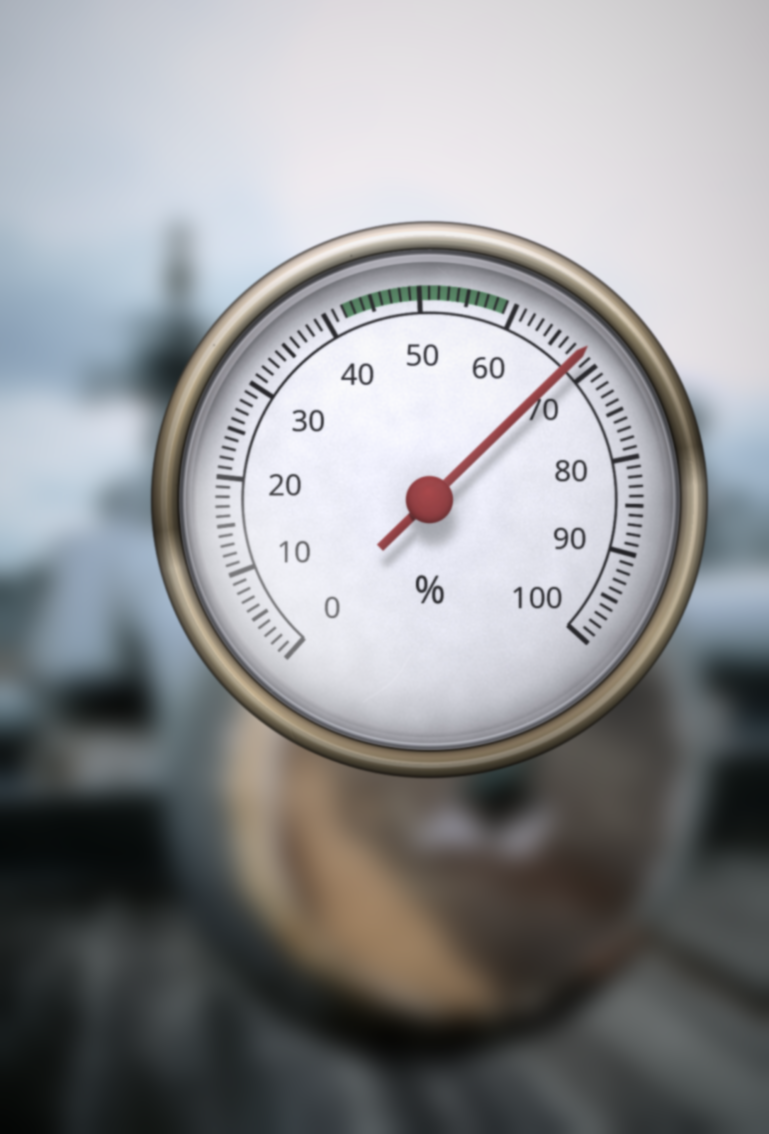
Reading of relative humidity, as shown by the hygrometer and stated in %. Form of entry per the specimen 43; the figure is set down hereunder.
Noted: 68
